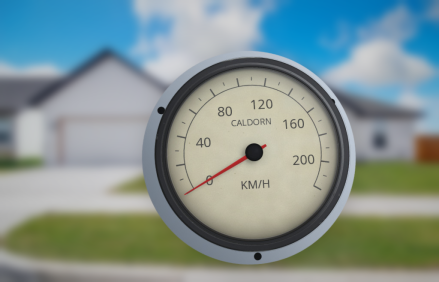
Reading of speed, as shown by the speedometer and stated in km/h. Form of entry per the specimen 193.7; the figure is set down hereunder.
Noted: 0
